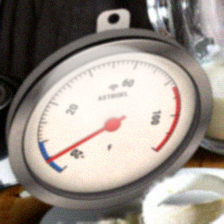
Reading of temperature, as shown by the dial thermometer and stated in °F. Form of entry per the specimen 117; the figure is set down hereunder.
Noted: -10
